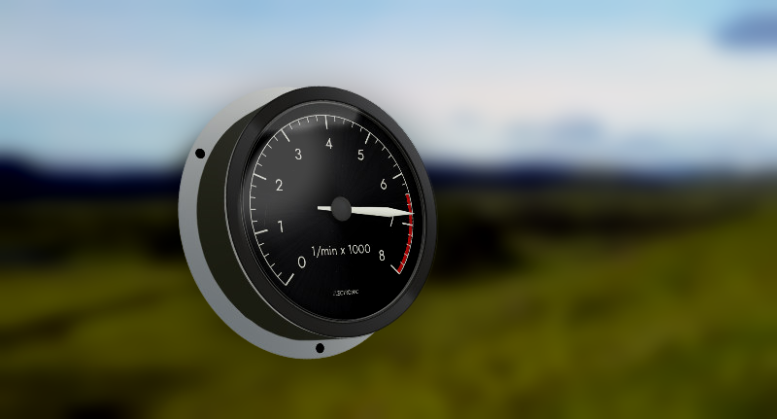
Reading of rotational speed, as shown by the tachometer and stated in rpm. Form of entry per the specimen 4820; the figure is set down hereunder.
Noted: 6800
